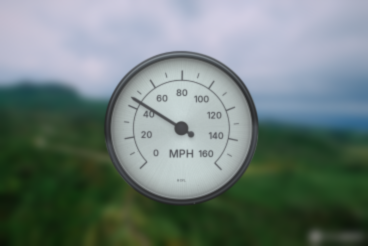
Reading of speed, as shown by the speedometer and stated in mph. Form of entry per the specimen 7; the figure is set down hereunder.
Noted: 45
